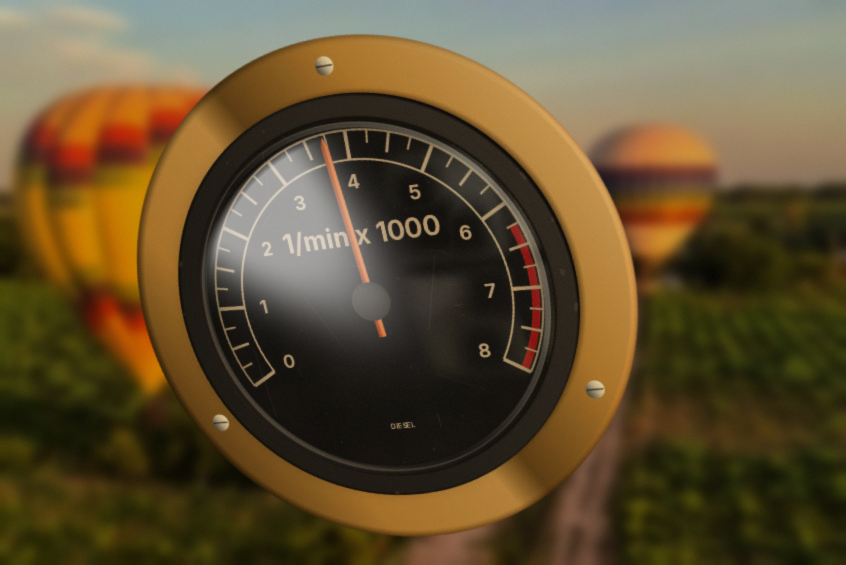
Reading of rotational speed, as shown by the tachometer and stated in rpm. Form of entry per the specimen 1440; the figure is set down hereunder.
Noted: 3750
